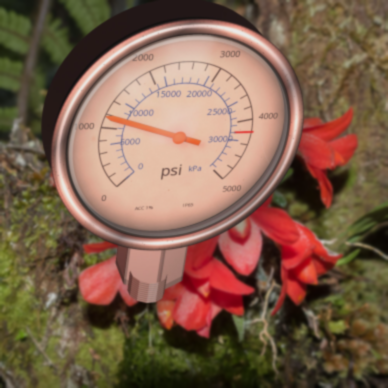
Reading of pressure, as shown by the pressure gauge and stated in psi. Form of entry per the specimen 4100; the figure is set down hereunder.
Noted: 1200
